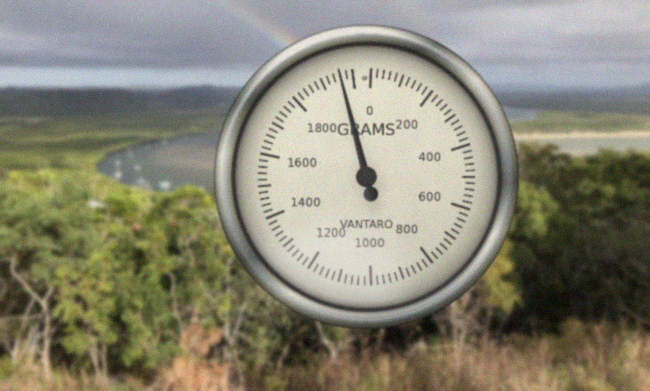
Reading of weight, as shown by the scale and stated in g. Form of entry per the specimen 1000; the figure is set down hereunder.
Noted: 1960
